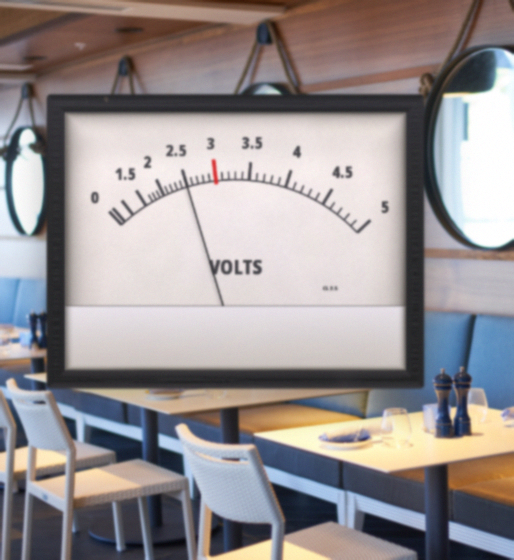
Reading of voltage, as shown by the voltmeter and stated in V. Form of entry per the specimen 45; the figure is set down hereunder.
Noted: 2.5
